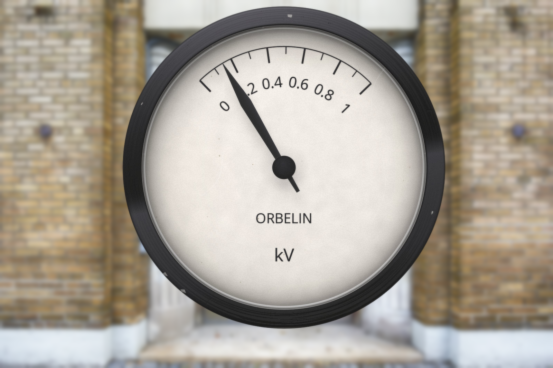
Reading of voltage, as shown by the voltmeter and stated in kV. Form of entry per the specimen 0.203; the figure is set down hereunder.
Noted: 0.15
